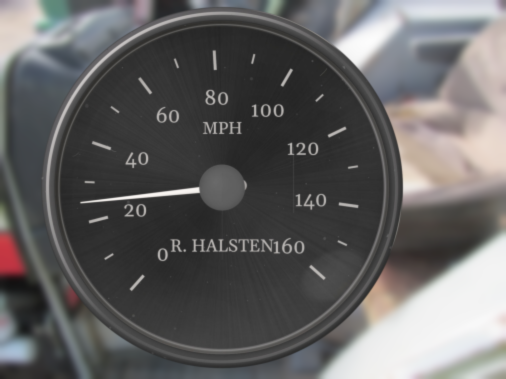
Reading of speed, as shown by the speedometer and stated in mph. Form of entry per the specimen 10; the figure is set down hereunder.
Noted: 25
